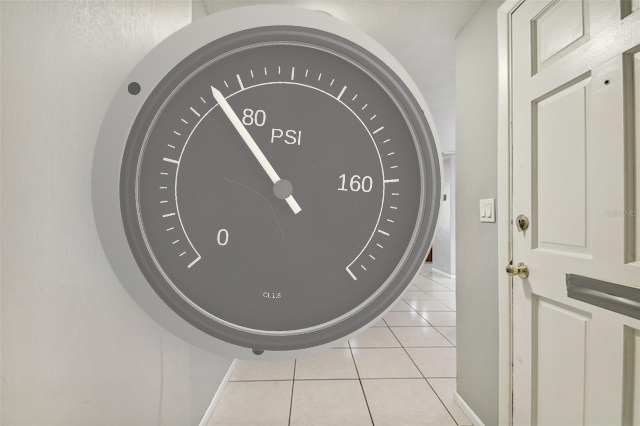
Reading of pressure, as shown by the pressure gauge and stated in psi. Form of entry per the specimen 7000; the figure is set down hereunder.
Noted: 70
